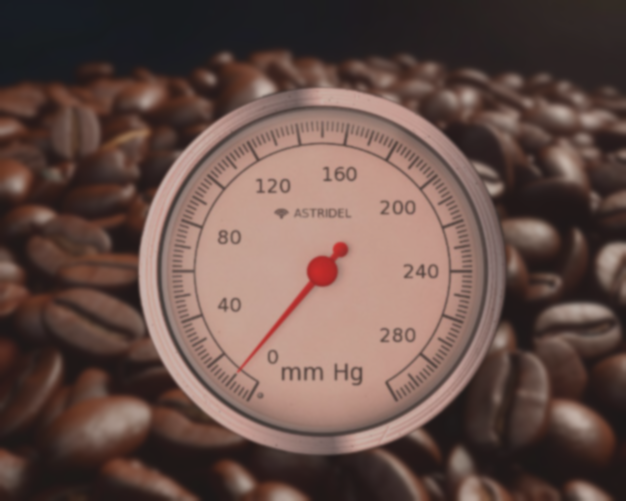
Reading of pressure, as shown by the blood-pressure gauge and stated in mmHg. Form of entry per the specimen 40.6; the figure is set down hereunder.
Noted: 10
